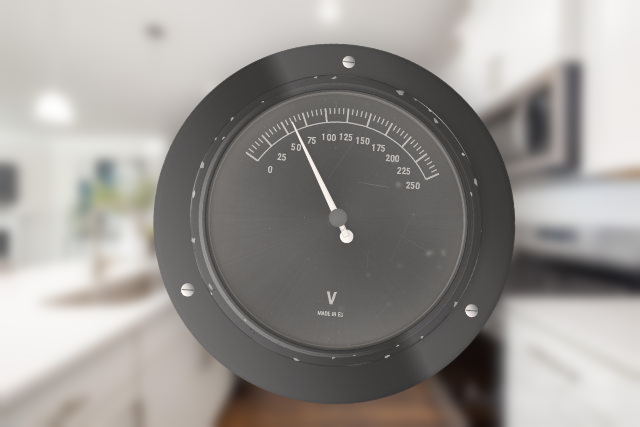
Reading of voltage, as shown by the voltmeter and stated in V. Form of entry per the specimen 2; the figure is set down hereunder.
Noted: 60
